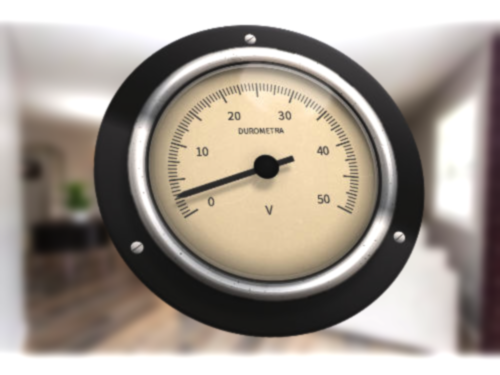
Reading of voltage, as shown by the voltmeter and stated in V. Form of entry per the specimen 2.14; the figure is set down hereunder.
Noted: 2.5
